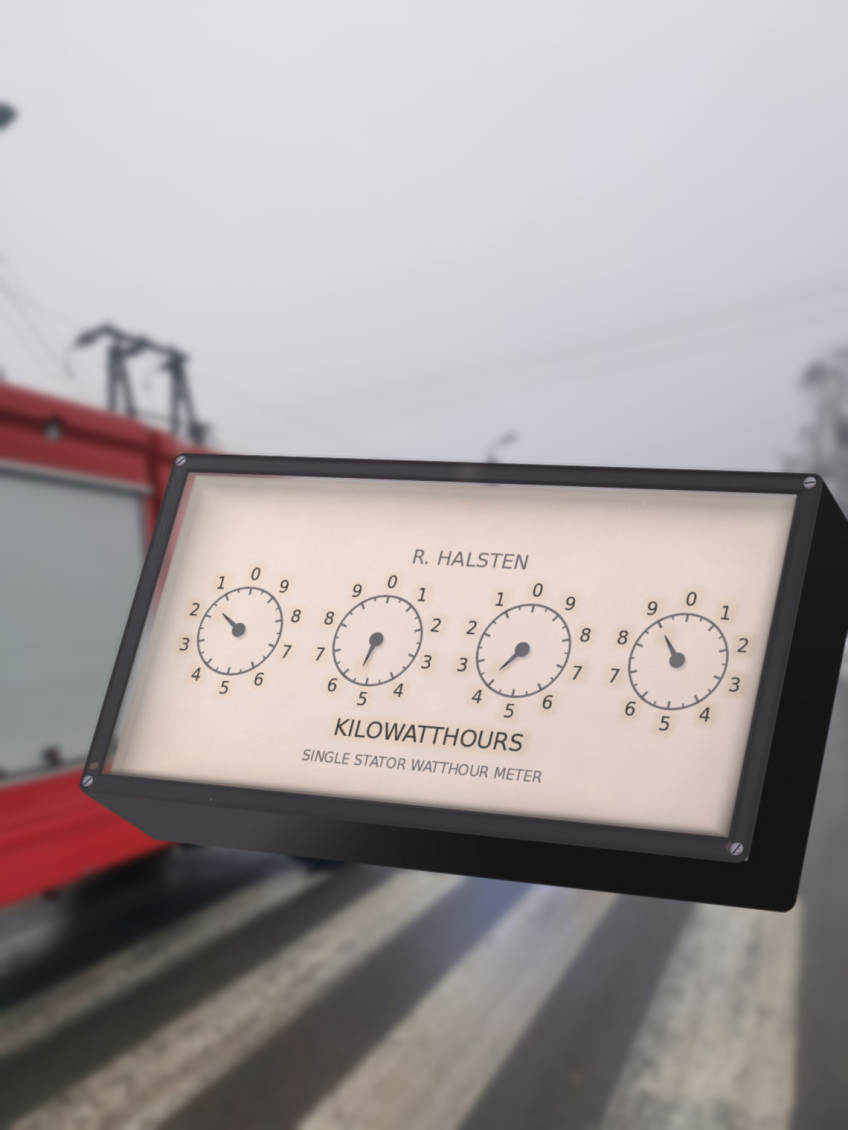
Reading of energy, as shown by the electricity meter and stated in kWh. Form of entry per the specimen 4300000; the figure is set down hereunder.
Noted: 1539
